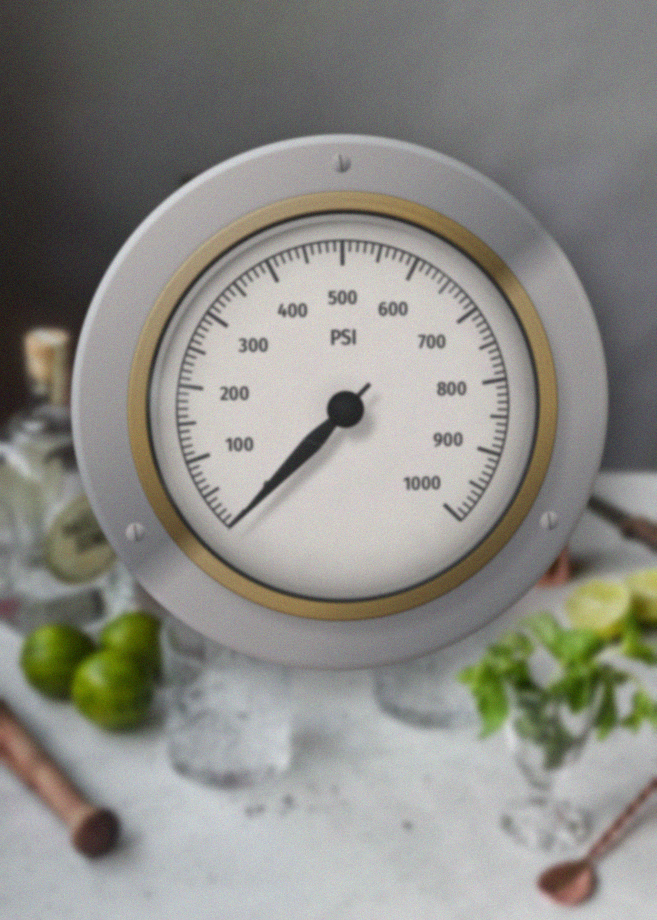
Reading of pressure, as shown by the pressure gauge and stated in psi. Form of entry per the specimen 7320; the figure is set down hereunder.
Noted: 0
